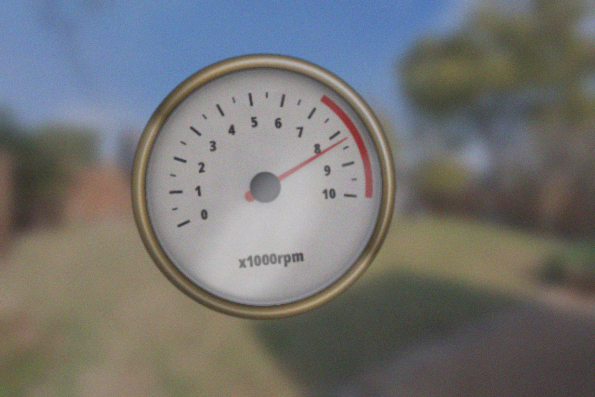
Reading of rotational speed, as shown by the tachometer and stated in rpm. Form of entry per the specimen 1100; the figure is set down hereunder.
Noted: 8250
